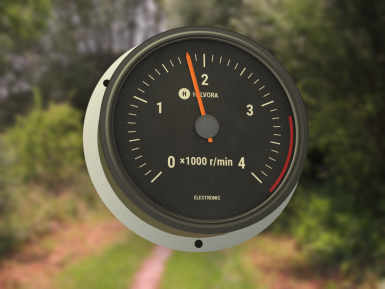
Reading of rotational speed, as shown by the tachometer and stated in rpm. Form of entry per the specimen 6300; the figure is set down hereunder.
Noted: 1800
